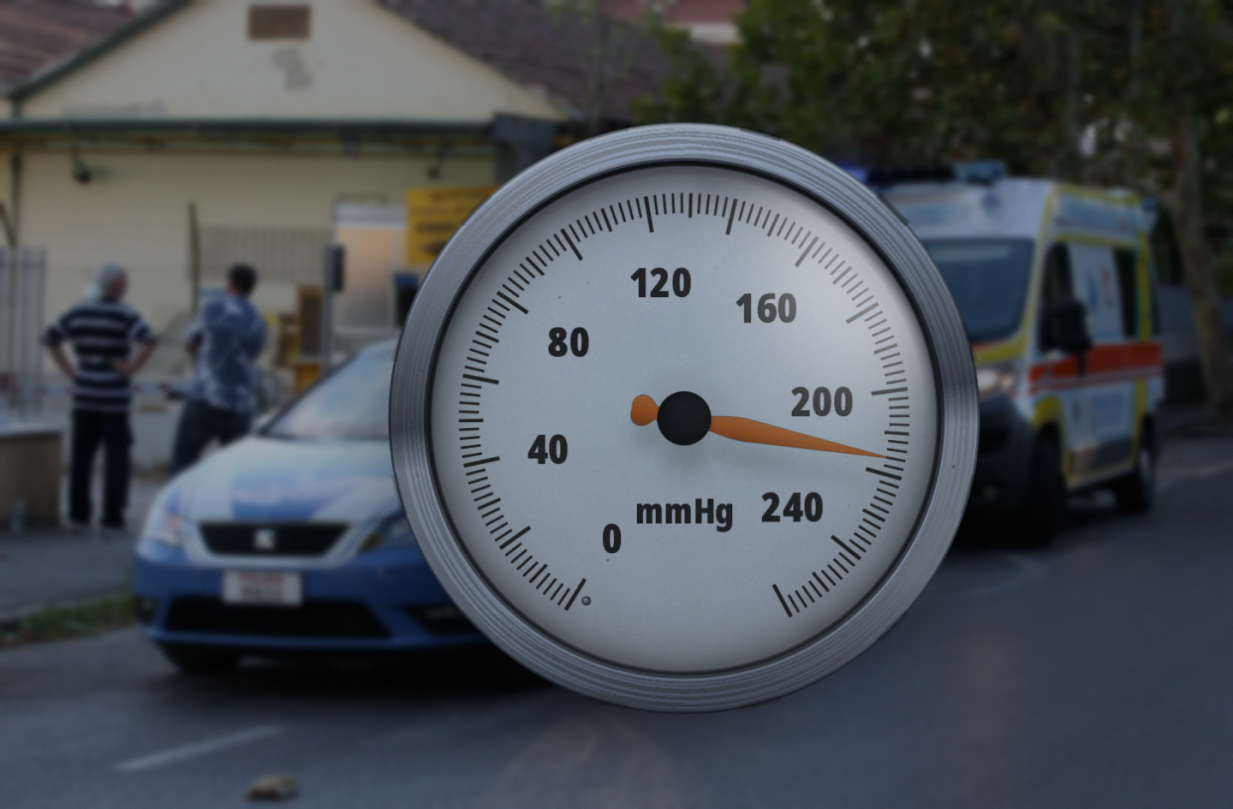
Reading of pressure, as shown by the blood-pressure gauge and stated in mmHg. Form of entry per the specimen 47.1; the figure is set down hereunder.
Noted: 216
